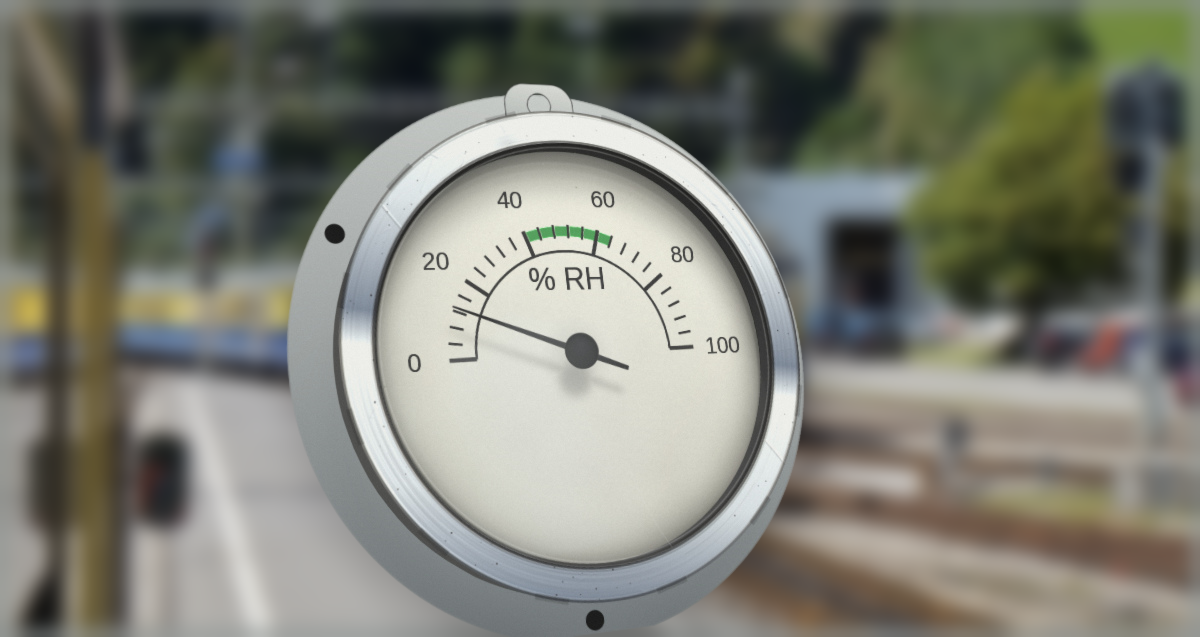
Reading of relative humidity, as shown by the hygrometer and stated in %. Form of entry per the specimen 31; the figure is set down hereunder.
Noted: 12
